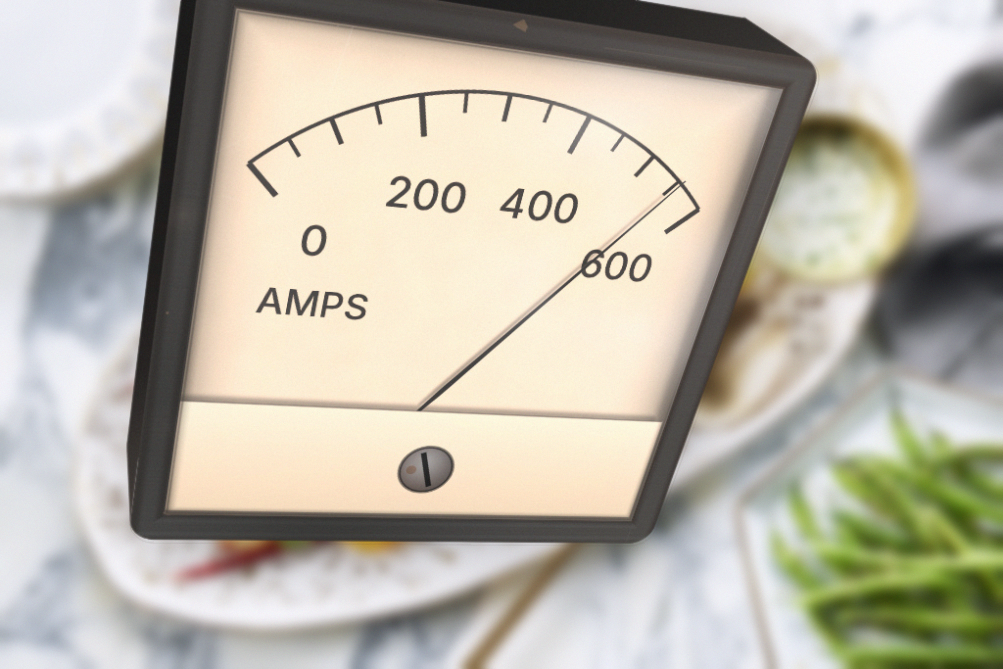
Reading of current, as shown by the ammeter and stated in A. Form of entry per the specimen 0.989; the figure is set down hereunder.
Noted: 550
